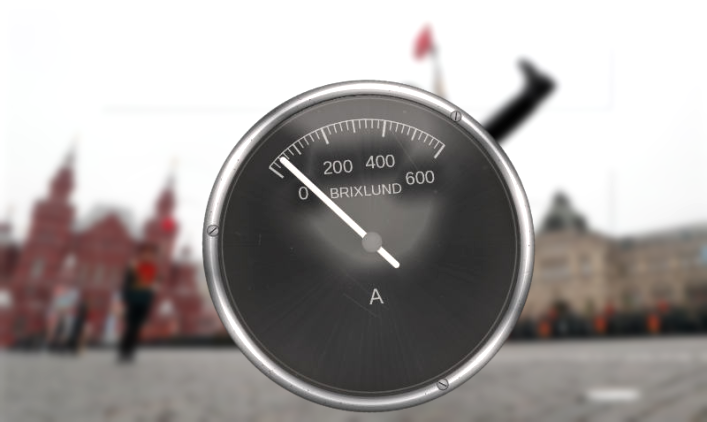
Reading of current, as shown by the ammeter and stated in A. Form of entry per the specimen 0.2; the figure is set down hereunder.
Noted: 40
